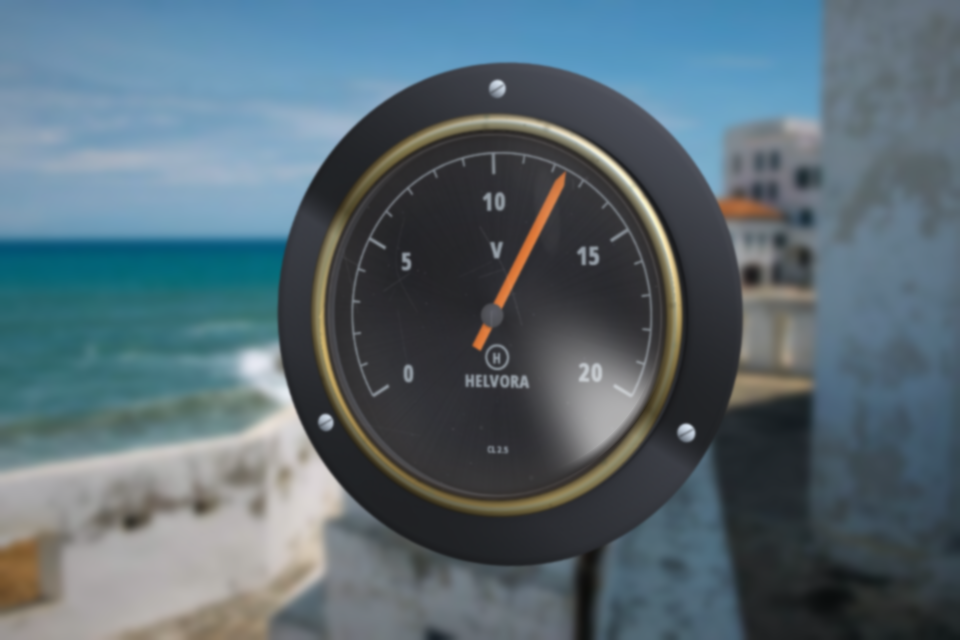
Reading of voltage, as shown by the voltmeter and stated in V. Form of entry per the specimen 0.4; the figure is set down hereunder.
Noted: 12.5
